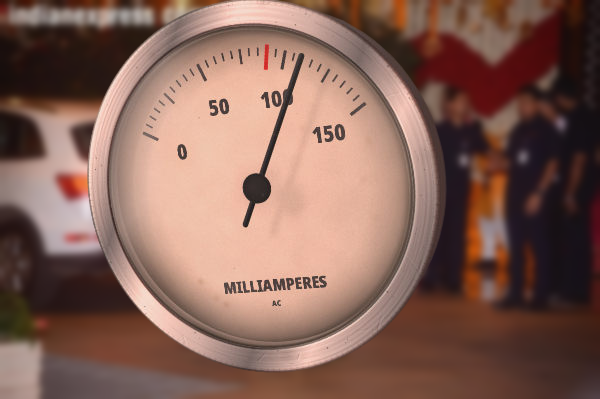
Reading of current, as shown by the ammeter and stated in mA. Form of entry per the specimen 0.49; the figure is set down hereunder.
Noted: 110
